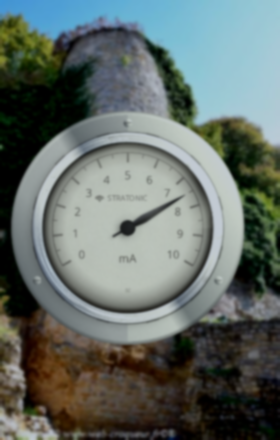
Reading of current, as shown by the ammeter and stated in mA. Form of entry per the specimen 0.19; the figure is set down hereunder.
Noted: 7.5
